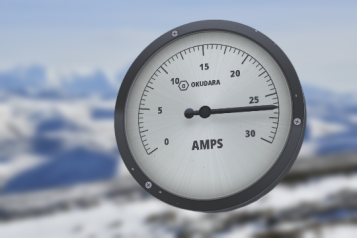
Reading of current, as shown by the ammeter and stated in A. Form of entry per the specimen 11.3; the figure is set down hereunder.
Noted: 26.5
